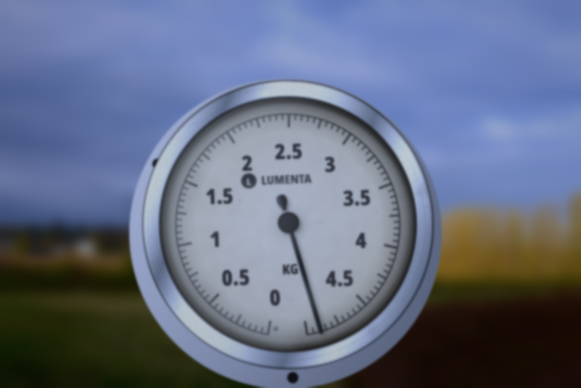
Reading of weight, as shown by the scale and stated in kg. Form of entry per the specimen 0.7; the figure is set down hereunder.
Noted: 4.9
